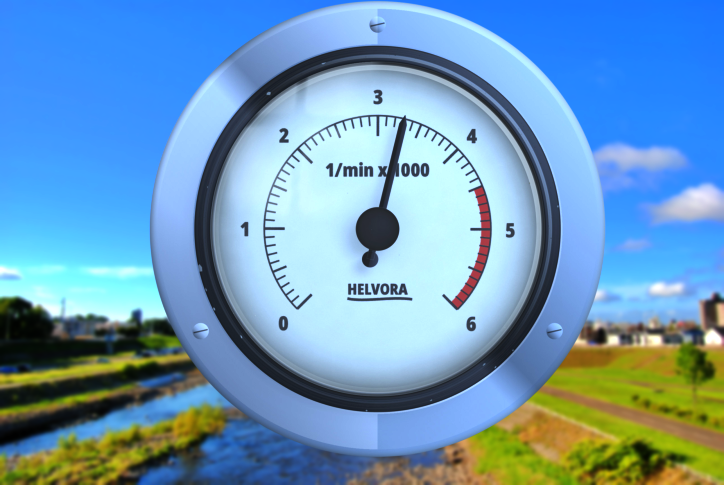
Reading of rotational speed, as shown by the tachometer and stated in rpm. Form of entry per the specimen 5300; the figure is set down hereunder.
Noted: 3300
